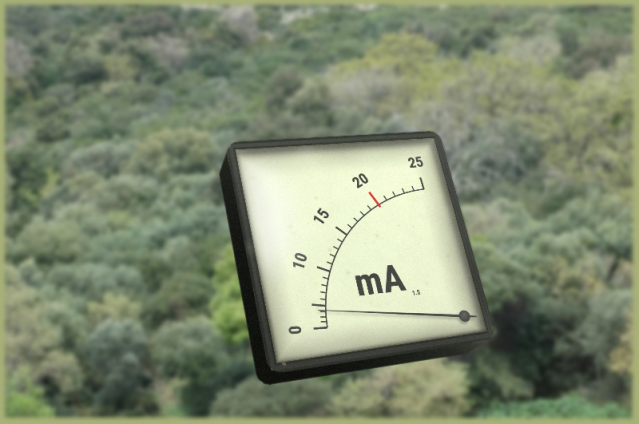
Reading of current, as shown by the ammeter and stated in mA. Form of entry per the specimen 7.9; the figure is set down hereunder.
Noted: 4
